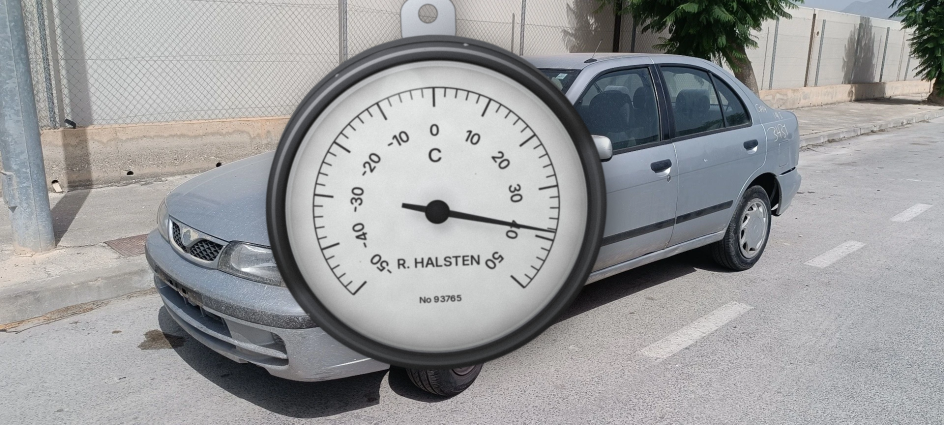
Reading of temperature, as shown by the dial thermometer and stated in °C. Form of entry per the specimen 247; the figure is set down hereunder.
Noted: 38
